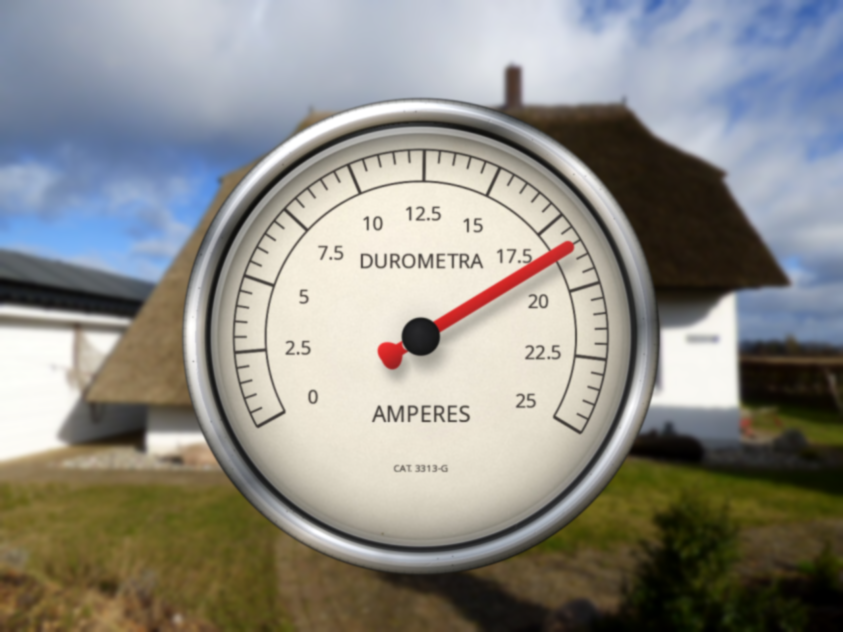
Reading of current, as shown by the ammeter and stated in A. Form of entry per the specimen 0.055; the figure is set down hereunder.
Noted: 18.5
